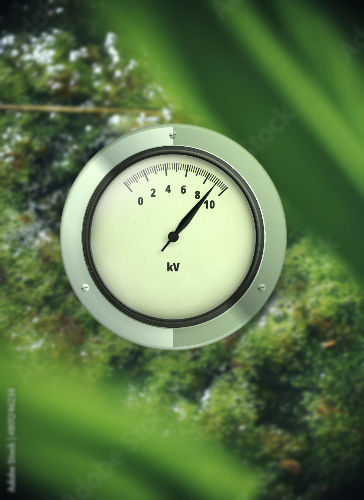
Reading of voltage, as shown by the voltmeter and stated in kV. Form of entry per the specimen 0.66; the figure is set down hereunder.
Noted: 9
